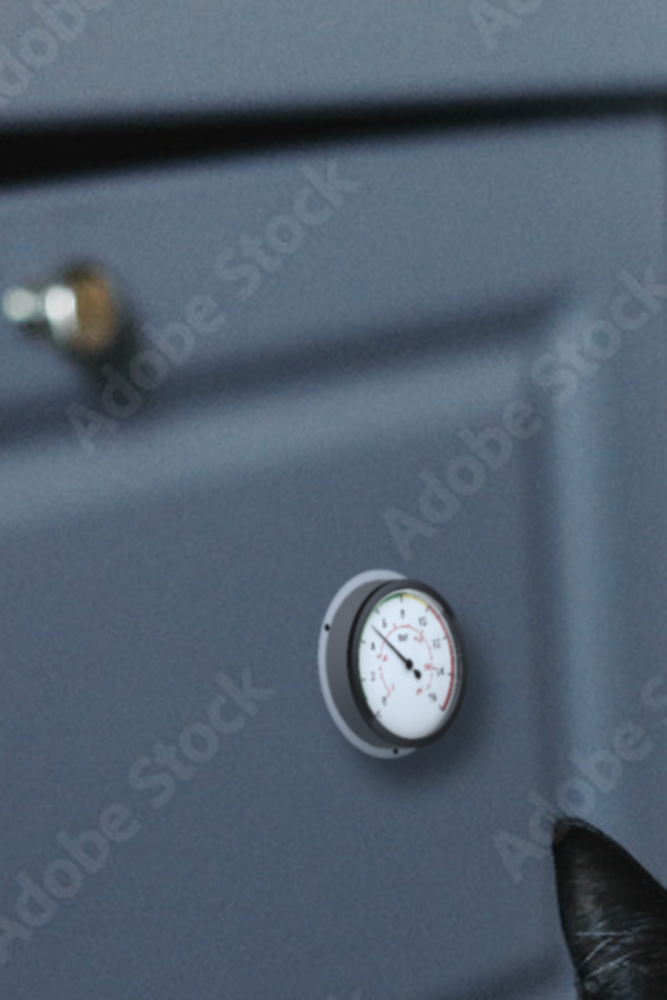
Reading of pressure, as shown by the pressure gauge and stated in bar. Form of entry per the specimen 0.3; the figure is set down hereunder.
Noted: 5
